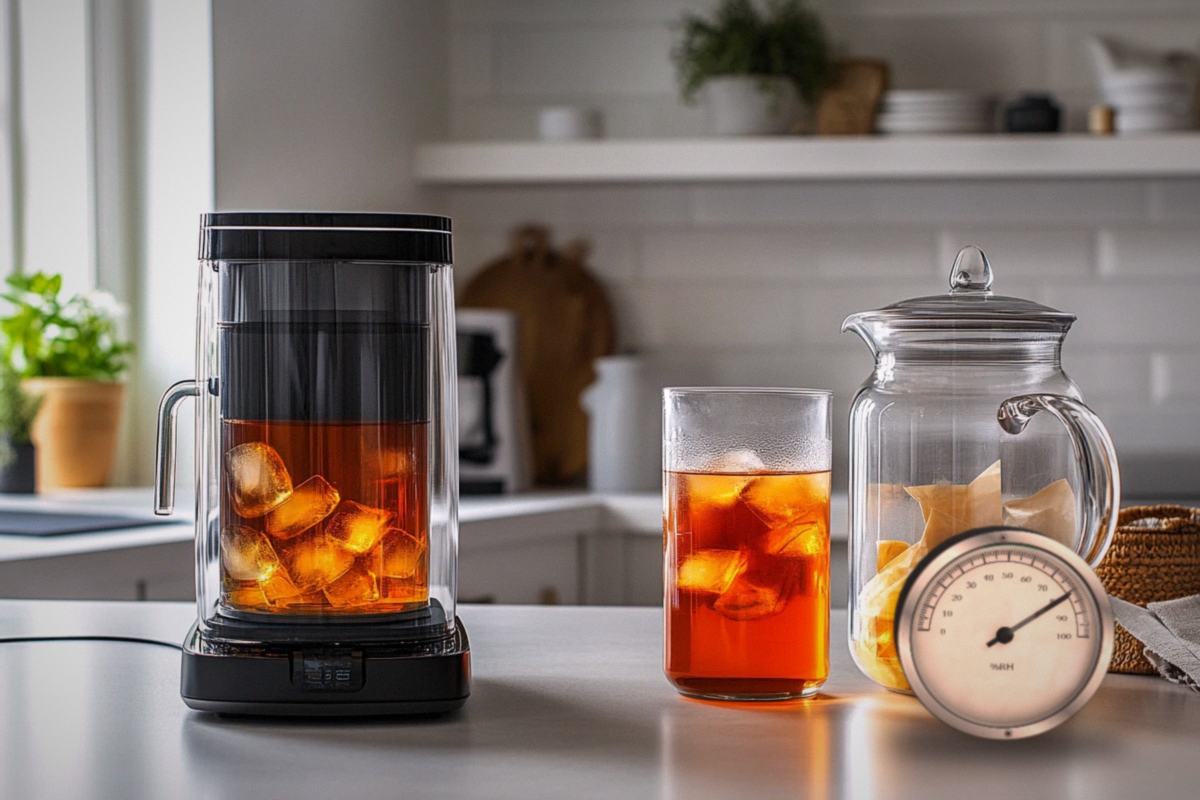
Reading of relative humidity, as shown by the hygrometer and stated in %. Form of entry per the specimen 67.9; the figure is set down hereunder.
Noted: 80
